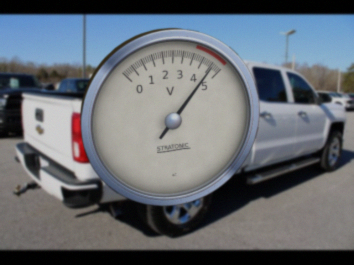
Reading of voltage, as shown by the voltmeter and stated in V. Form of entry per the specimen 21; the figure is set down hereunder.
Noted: 4.5
